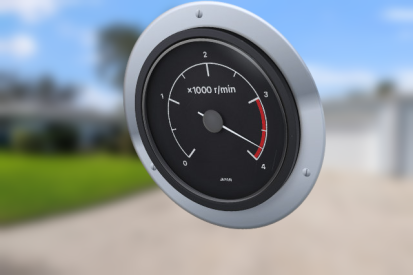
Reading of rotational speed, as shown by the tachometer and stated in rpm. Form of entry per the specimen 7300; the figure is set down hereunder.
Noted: 3750
